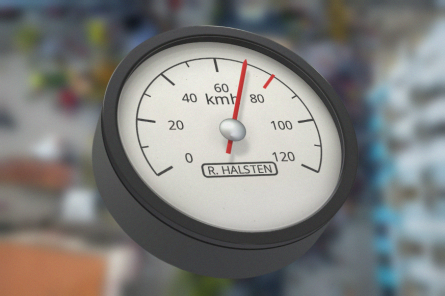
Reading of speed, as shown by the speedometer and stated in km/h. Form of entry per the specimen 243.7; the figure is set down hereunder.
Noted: 70
